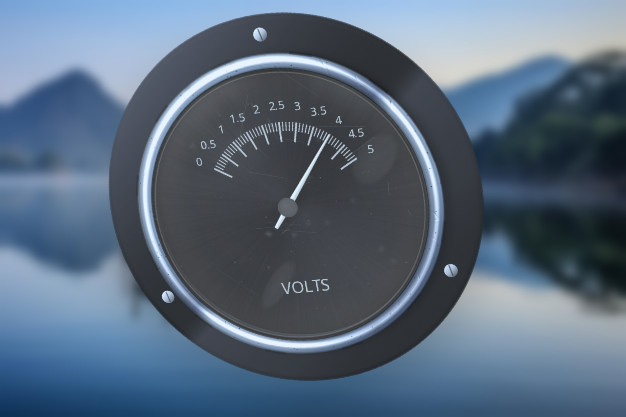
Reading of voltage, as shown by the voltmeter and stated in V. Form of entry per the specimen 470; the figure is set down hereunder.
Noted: 4
